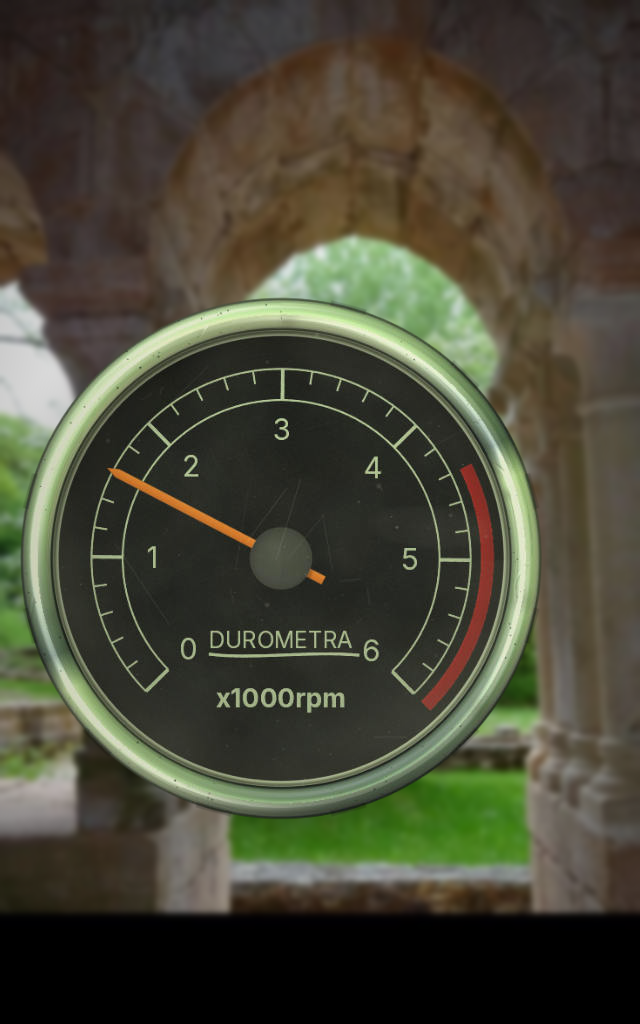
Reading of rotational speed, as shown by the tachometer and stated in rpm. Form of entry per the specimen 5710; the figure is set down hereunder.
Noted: 1600
